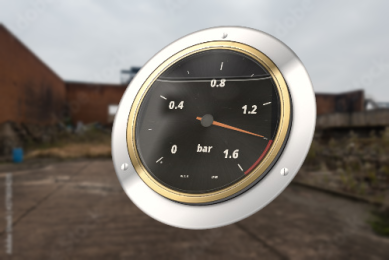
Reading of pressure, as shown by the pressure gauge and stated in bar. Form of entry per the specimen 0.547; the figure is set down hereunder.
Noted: 1.4
